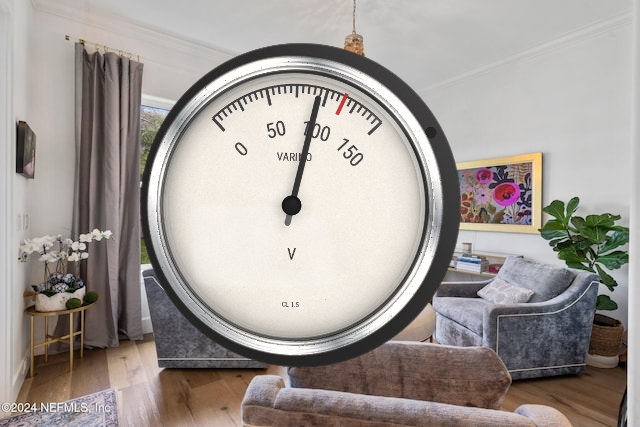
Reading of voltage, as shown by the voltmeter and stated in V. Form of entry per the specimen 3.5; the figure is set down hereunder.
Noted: 95
